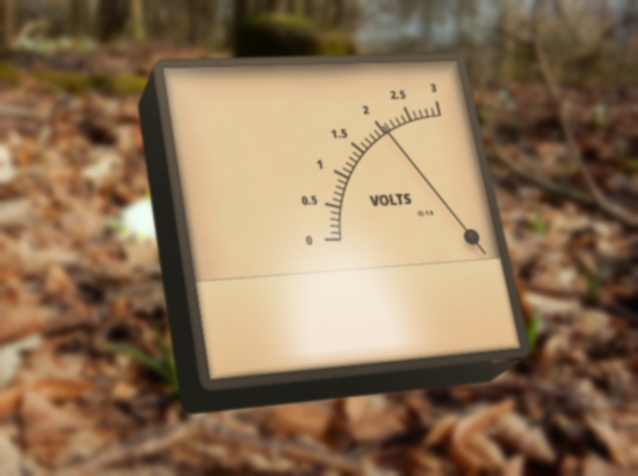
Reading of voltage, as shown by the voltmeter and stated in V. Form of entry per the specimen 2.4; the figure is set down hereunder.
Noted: 2
